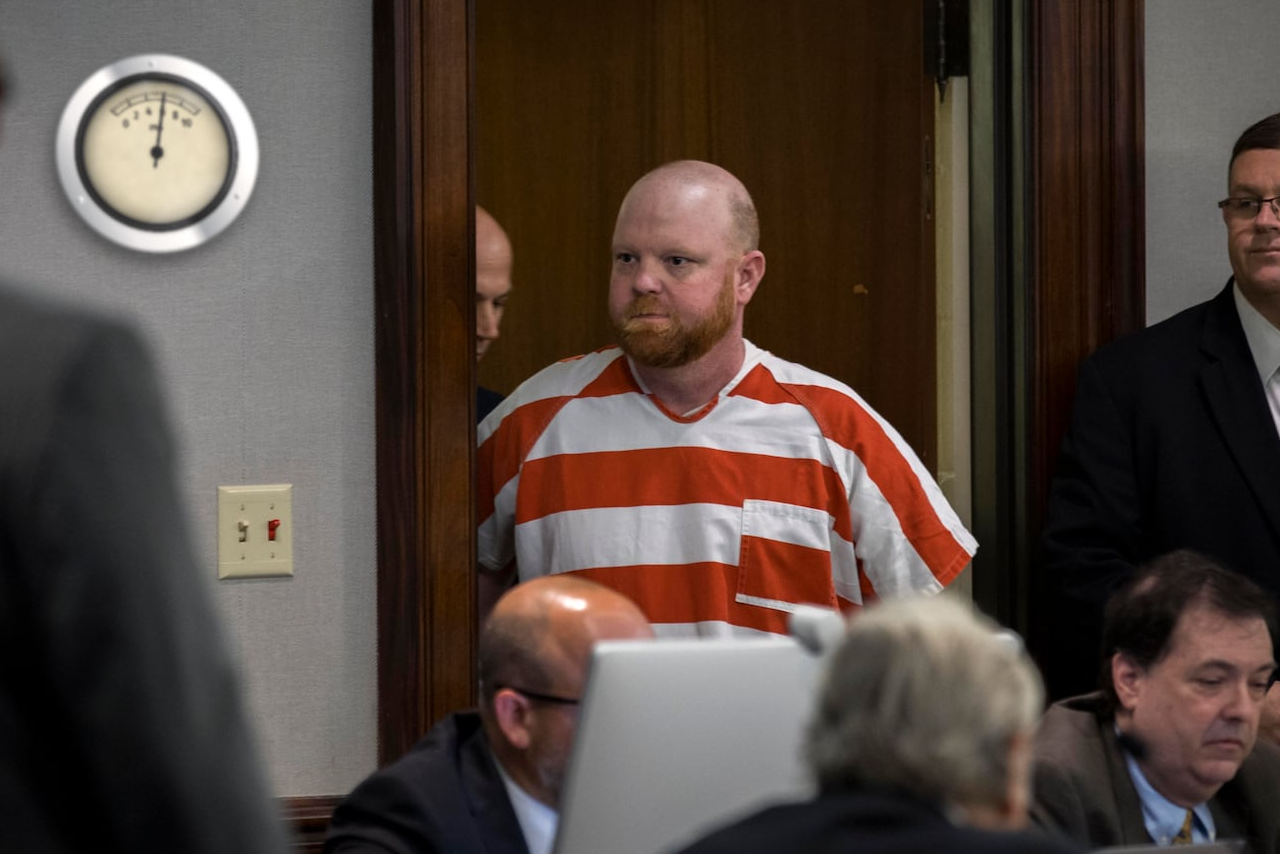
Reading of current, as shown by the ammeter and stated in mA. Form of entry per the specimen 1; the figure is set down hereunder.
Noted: 6
